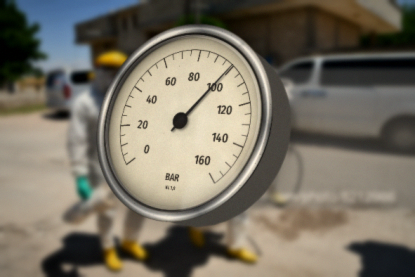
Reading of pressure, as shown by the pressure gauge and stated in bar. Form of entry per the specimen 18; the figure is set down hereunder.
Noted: 100
